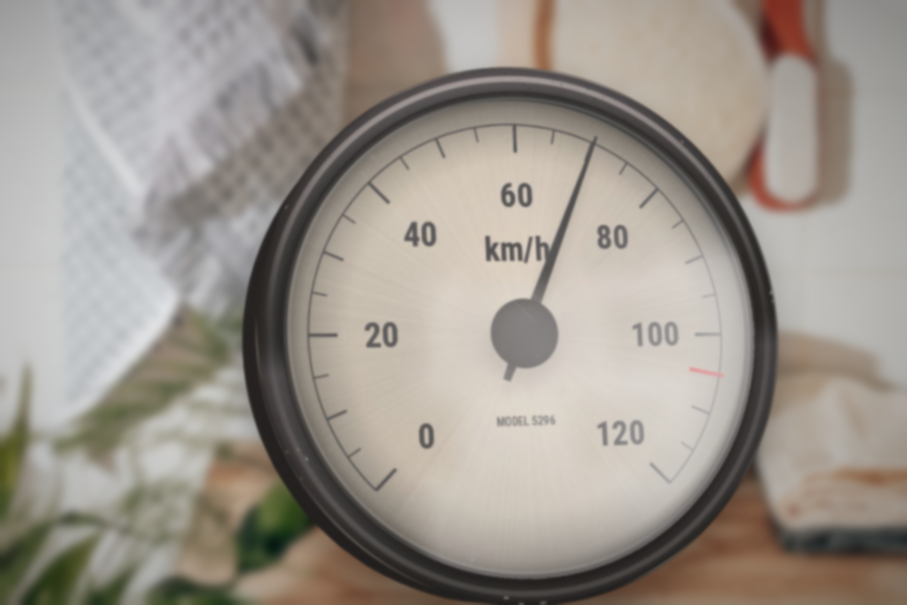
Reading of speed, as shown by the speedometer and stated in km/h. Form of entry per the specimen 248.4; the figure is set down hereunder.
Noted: 70
